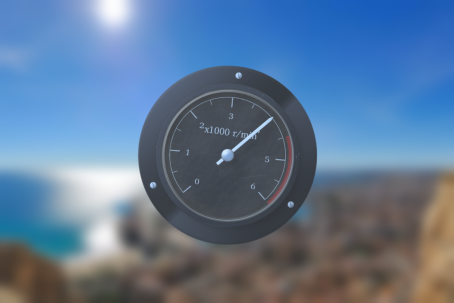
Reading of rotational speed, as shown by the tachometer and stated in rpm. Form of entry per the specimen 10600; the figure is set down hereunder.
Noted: 4000
